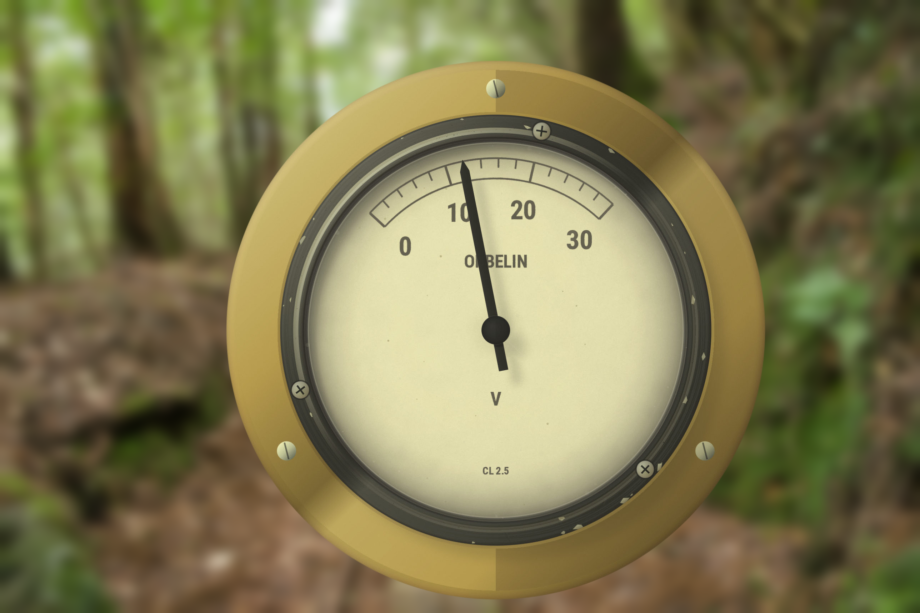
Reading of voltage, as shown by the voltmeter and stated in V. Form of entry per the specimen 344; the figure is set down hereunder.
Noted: 12
